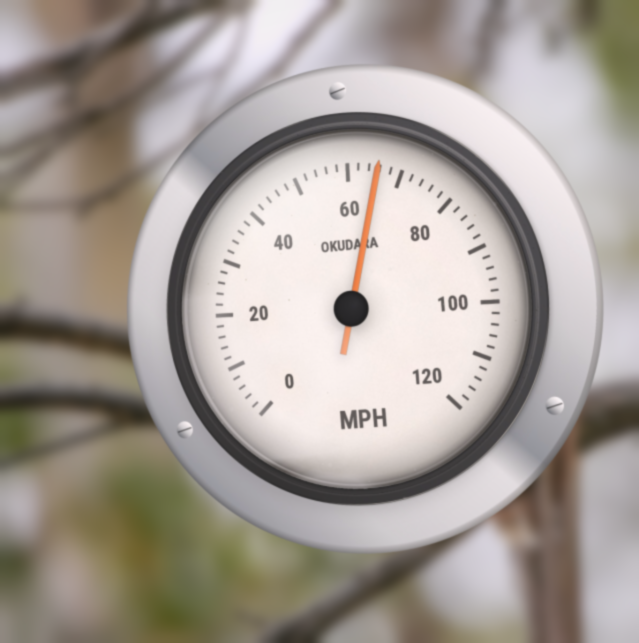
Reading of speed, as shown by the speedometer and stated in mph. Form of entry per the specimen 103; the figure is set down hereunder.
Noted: 66
